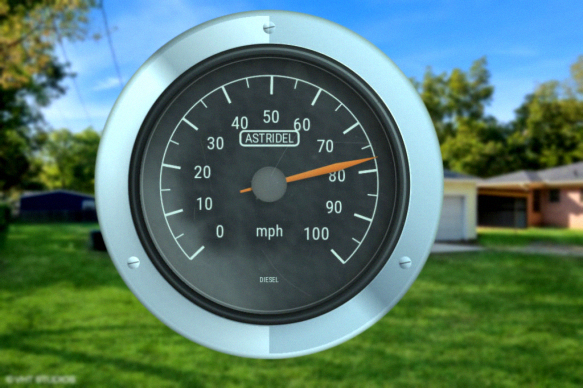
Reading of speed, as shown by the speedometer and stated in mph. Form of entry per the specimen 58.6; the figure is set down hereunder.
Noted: 77.5
